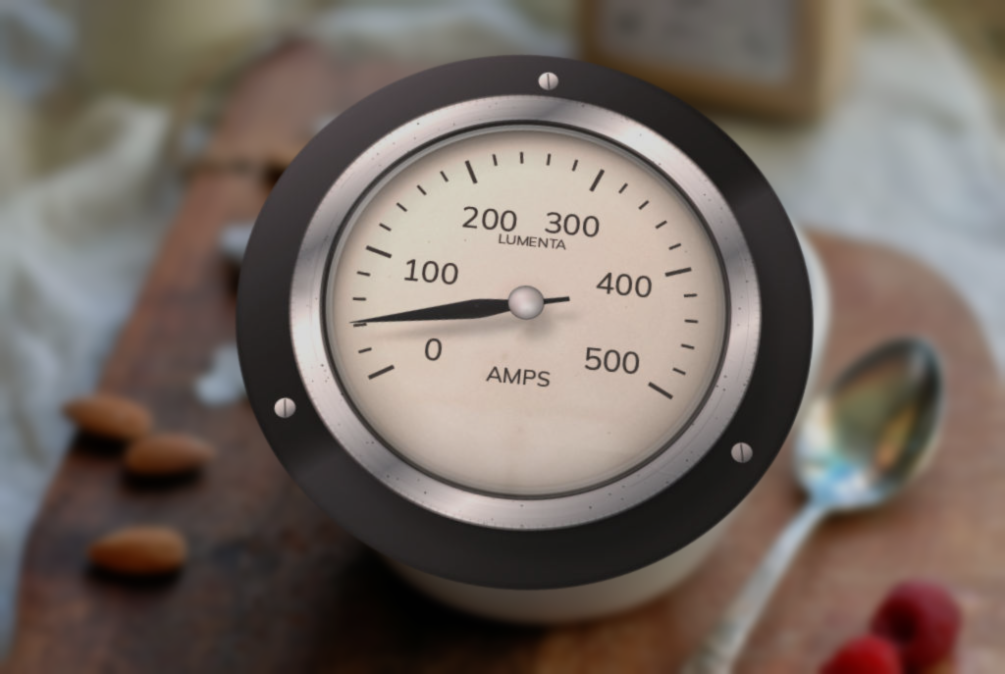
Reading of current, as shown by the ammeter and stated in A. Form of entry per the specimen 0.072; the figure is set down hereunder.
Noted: 40
